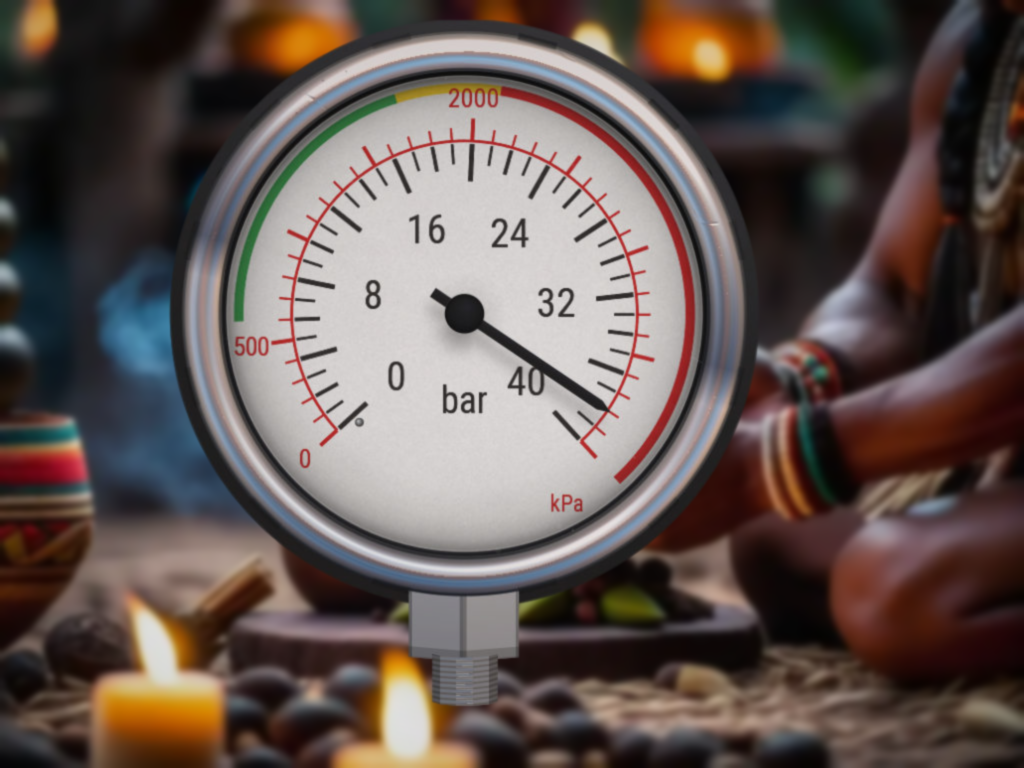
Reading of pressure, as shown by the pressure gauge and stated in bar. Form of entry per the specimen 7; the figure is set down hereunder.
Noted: 38
